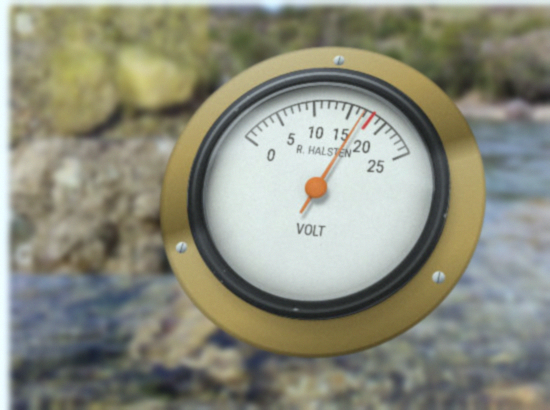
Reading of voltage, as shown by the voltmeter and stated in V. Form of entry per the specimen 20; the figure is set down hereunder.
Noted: 17
